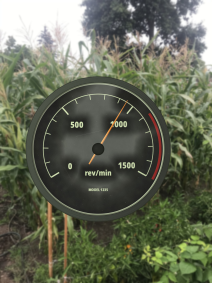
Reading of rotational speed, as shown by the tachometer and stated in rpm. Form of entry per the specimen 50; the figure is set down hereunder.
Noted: 950
